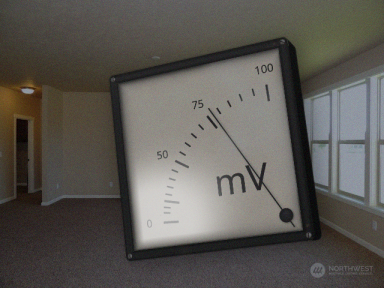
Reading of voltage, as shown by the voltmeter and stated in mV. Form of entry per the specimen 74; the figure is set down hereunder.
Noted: 77.5
